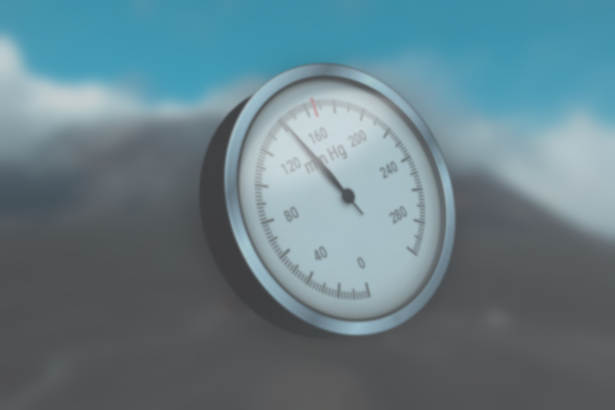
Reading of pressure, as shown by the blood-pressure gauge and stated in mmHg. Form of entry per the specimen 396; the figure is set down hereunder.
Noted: 140
